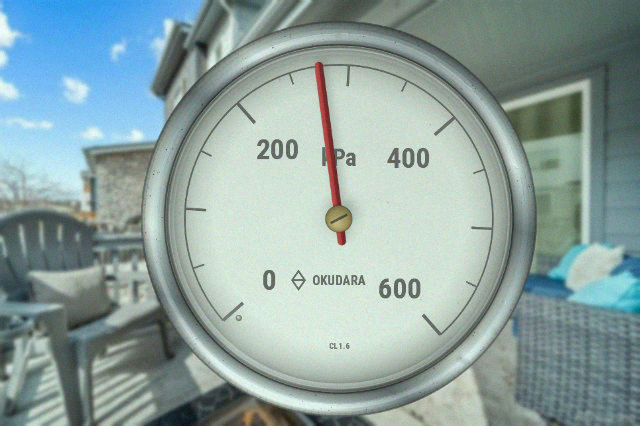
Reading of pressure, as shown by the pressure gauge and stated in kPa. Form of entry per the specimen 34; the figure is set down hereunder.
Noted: 275
